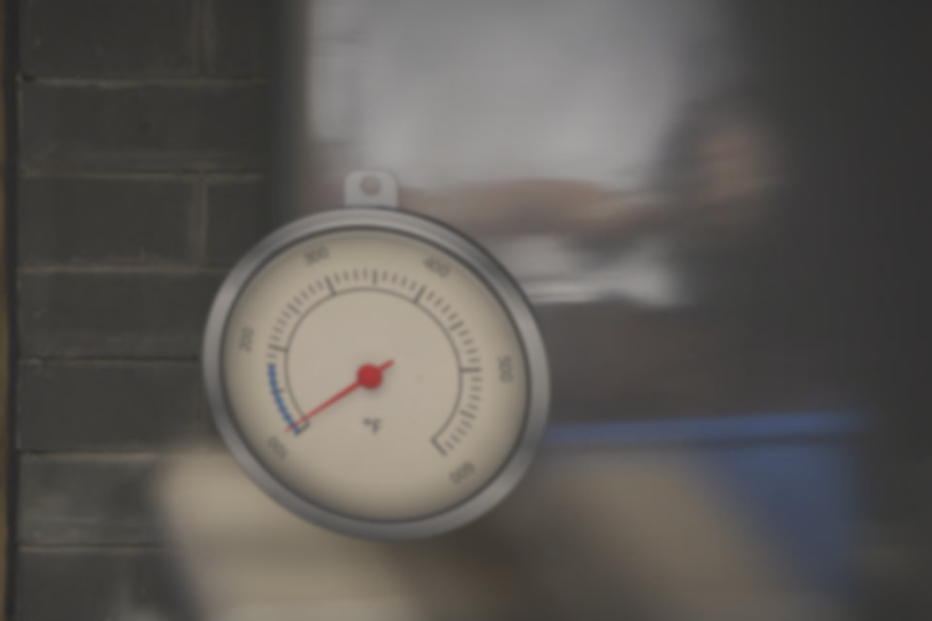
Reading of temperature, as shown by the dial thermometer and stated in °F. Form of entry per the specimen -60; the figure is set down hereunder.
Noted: 110
